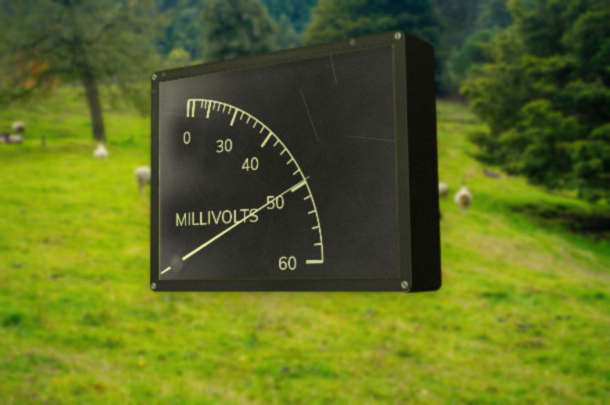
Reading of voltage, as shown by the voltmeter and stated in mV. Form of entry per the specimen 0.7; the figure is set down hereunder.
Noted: 50
